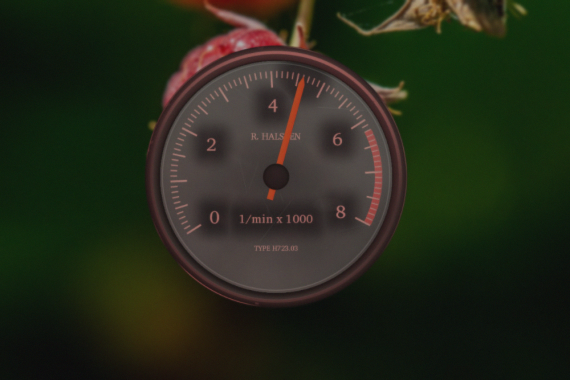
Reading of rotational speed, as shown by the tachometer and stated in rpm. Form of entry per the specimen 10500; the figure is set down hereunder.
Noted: 4600
